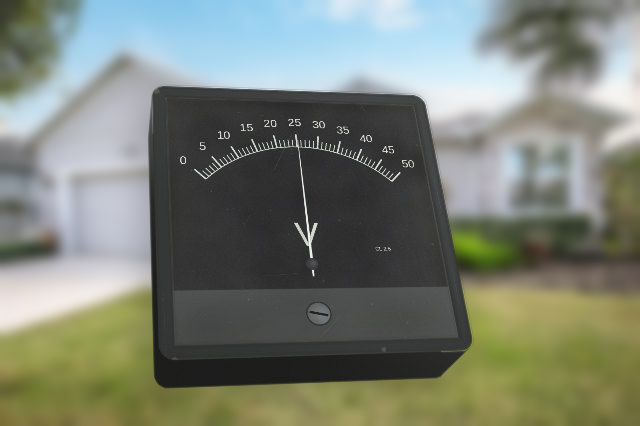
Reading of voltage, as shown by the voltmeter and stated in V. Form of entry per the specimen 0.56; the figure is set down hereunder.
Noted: 25
